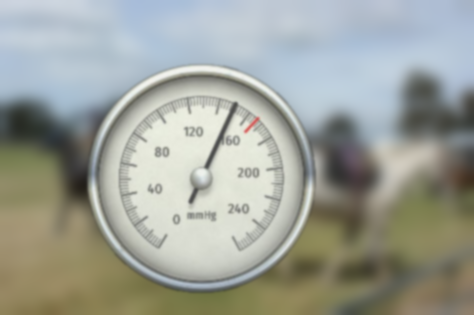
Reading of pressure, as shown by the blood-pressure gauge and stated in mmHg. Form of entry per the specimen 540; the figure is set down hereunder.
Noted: 150
